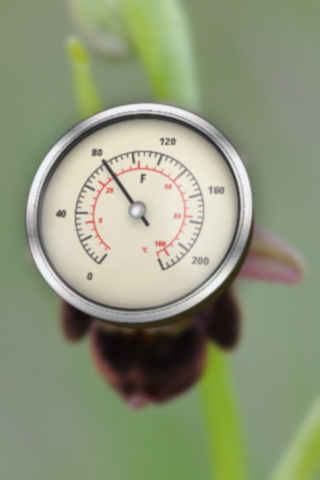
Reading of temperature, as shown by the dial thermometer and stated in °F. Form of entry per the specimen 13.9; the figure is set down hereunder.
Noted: 80
